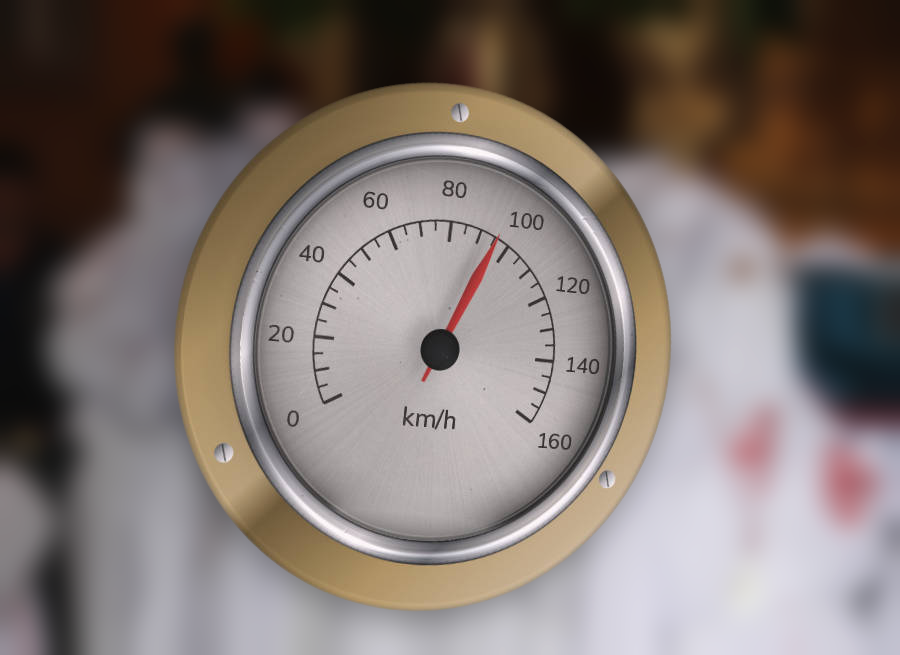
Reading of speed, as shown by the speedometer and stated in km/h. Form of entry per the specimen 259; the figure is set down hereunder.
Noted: 95
